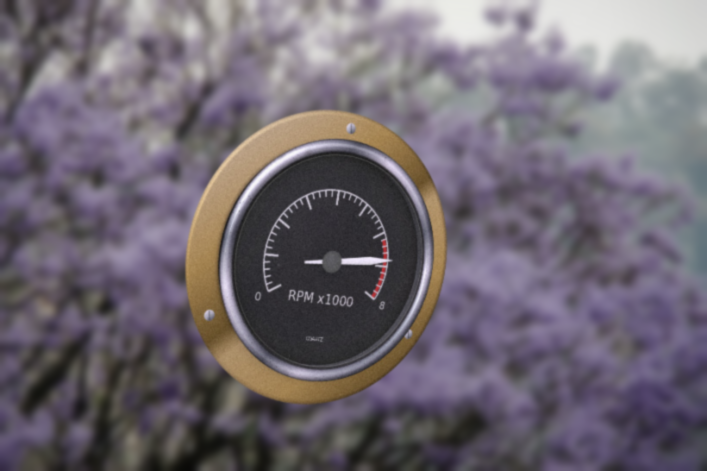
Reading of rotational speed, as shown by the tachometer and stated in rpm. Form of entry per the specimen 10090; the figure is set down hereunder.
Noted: 6800
